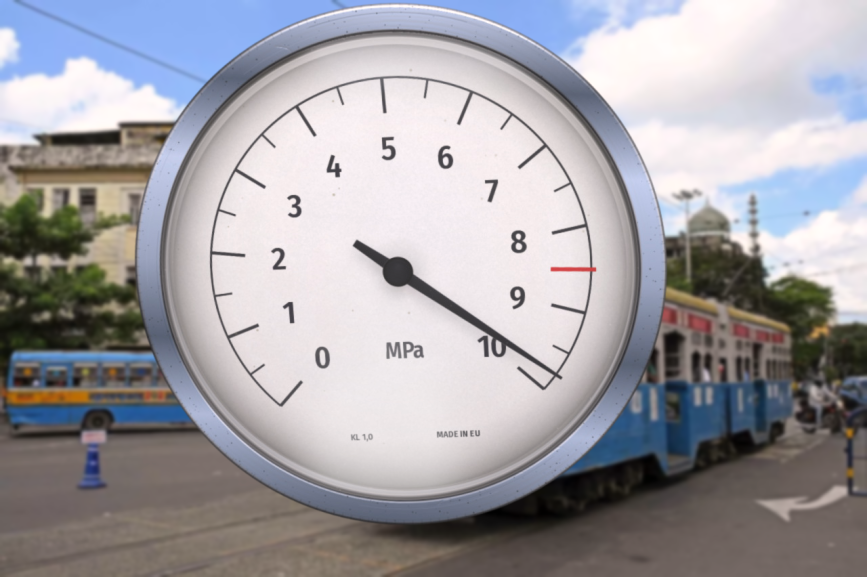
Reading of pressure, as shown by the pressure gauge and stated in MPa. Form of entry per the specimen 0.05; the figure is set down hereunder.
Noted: 9.75
